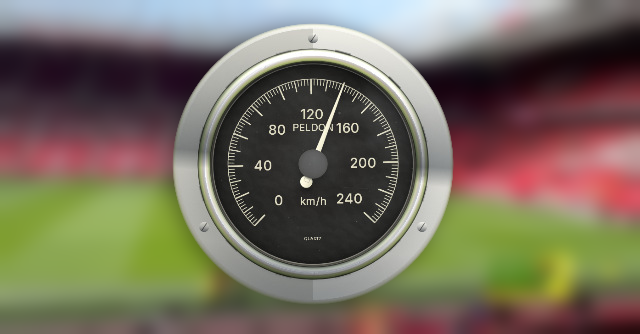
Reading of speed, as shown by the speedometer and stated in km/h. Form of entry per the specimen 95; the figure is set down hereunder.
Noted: 140
